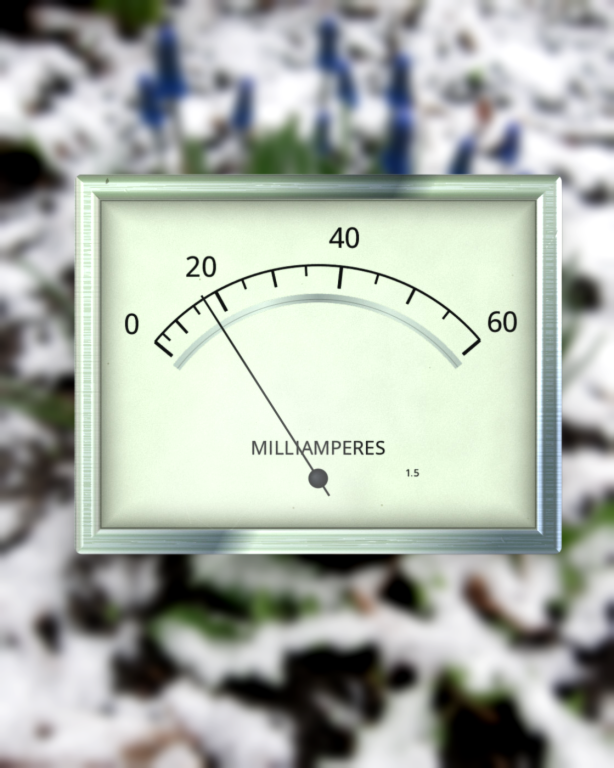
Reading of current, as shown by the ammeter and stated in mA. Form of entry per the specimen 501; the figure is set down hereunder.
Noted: 17.5
